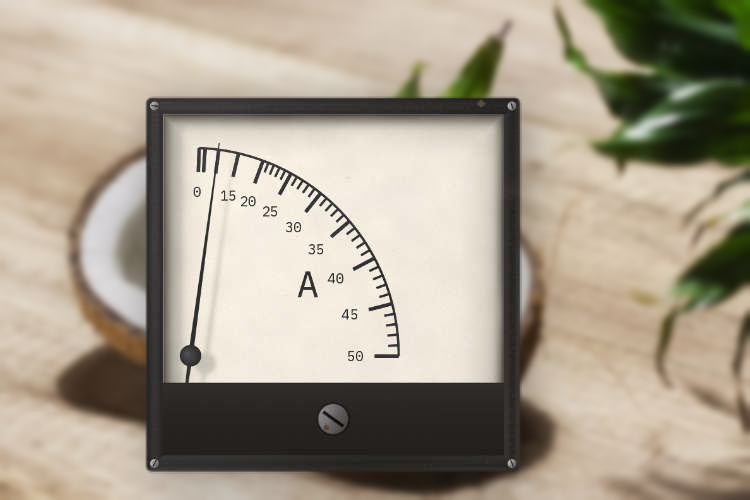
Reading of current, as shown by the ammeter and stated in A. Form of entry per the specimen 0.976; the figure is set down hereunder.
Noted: 10
